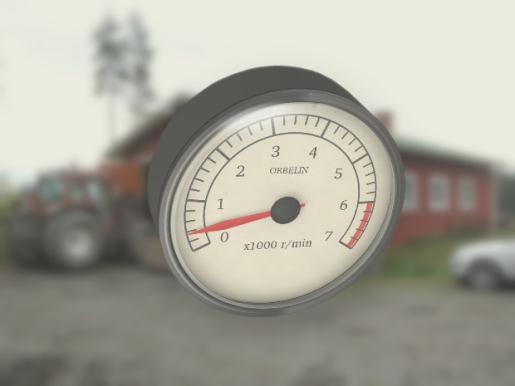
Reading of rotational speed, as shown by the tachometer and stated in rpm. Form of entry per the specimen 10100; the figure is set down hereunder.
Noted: 400
